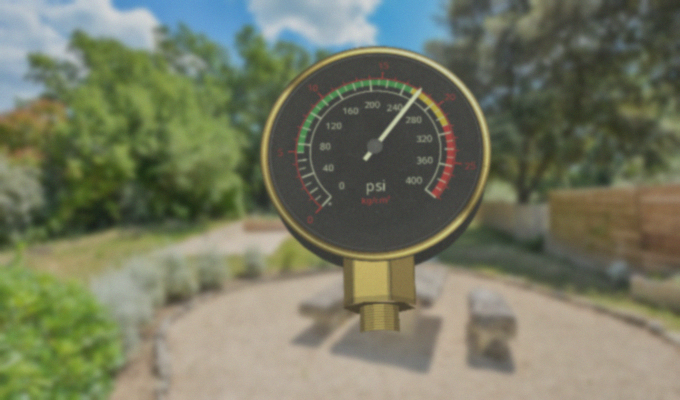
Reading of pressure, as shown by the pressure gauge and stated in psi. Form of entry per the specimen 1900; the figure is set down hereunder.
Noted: 260
